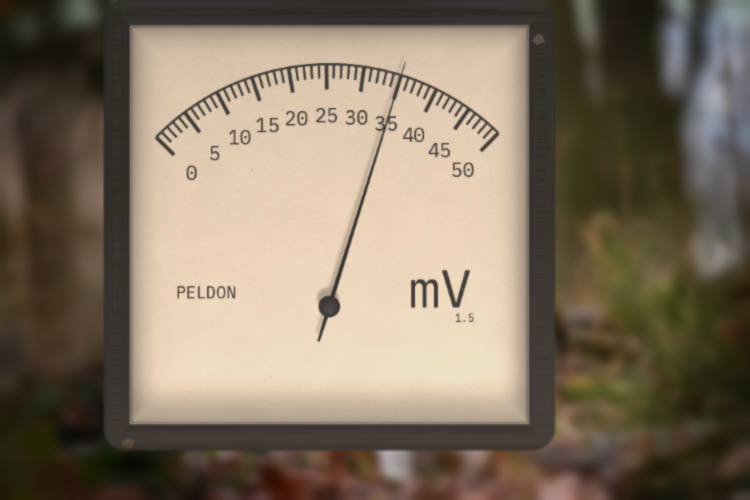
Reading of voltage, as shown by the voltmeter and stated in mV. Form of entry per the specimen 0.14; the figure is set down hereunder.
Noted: 35
